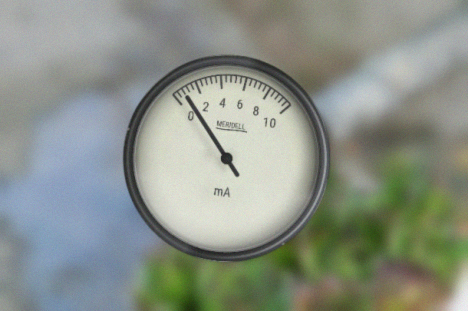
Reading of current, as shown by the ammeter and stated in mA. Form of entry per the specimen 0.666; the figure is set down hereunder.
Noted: 0.8
